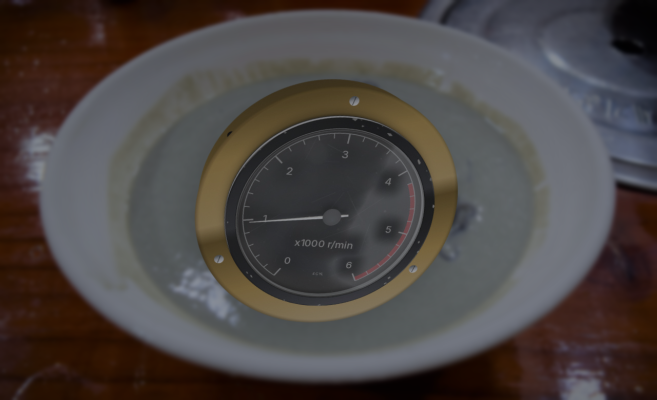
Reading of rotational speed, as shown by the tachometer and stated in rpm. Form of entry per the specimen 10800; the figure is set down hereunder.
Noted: 1000
